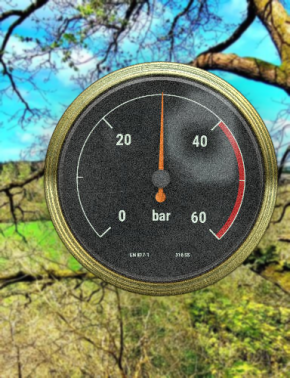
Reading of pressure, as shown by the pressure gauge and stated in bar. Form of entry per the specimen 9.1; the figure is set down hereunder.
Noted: 30
